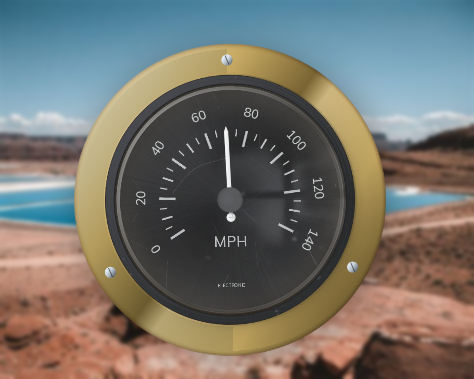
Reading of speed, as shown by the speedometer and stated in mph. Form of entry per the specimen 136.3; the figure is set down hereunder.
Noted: 70
